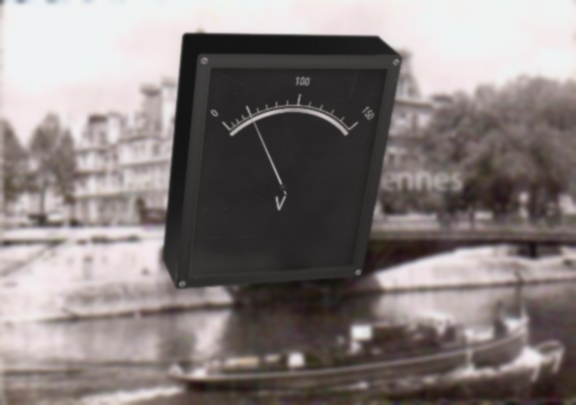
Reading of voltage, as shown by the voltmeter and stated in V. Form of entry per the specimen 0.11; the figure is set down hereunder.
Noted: 50
